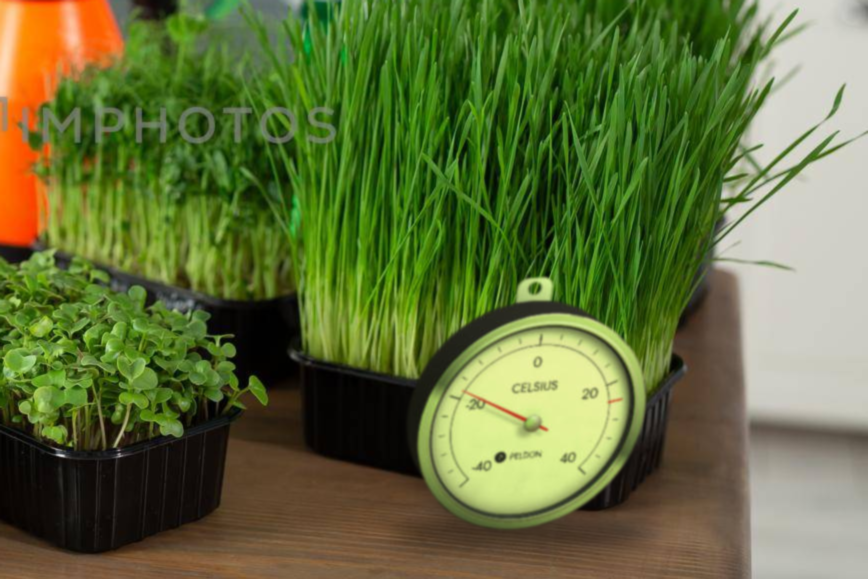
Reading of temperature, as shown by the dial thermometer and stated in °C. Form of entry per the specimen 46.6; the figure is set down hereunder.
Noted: -18
